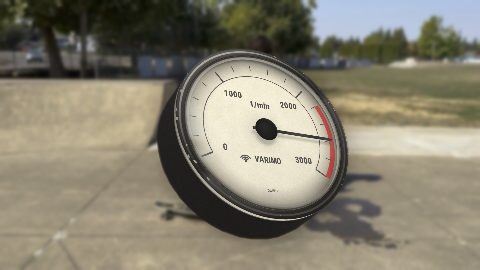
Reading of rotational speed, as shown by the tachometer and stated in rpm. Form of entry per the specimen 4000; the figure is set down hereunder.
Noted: 2600
